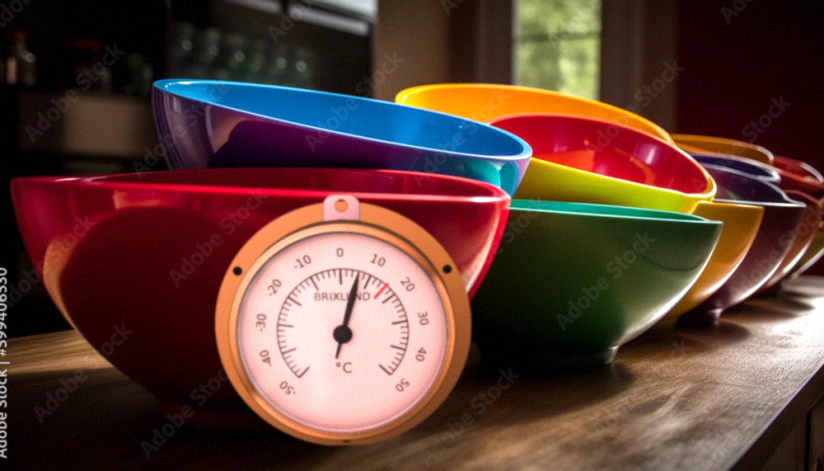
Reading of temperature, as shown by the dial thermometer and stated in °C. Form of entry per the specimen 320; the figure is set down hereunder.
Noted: 6
